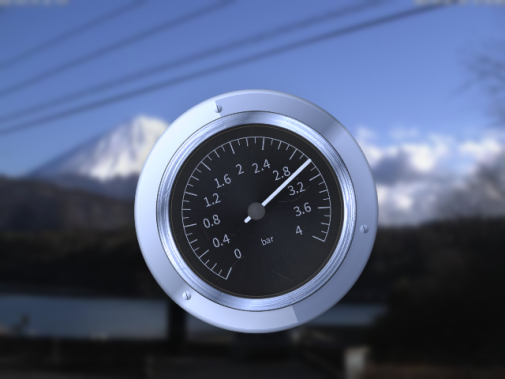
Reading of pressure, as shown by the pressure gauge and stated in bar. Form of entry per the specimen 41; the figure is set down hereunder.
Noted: 3
